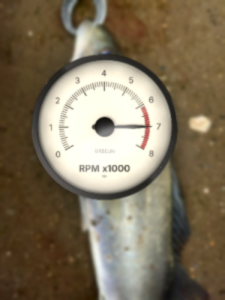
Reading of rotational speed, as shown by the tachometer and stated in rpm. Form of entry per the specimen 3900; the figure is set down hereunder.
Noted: 7000
